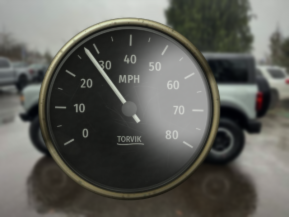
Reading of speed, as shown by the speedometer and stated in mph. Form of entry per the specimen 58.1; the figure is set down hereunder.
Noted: 27.5
